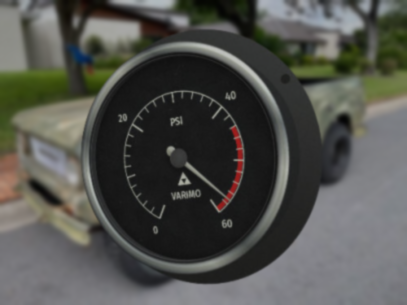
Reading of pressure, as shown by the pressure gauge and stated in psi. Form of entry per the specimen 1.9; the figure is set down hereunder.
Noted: 57
